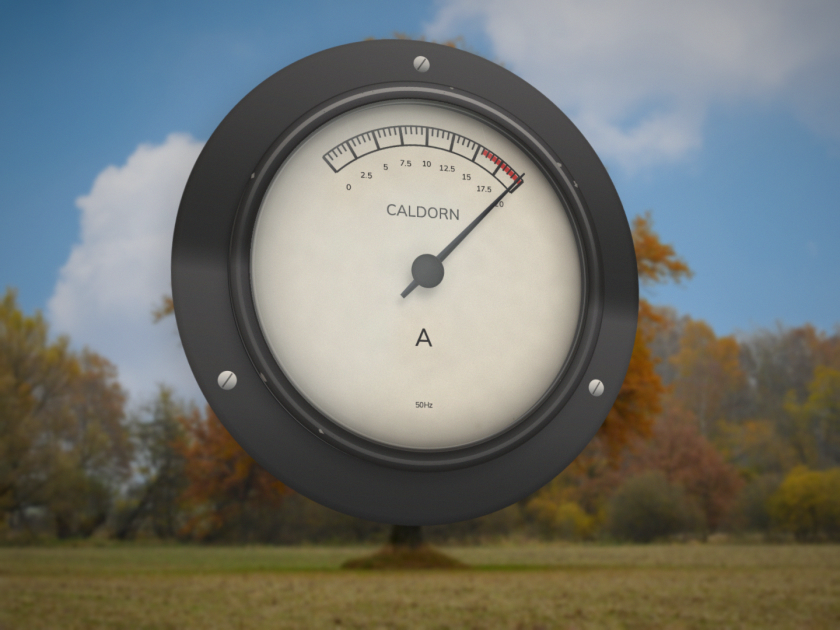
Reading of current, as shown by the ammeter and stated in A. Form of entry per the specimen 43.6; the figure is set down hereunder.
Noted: 19.5
